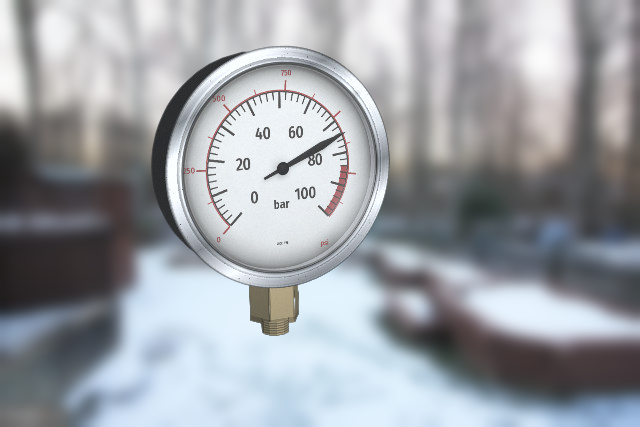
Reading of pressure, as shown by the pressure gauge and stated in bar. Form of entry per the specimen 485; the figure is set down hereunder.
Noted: 74
